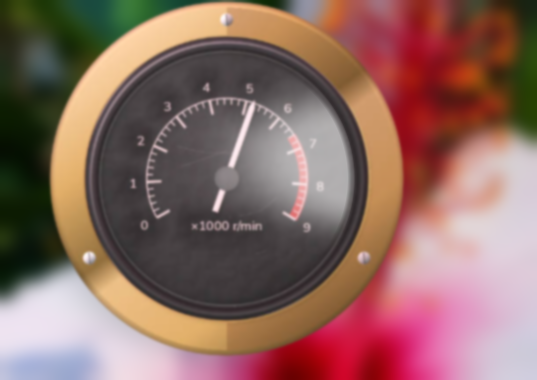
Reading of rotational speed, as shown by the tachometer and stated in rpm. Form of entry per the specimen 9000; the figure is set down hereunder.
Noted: 5200
